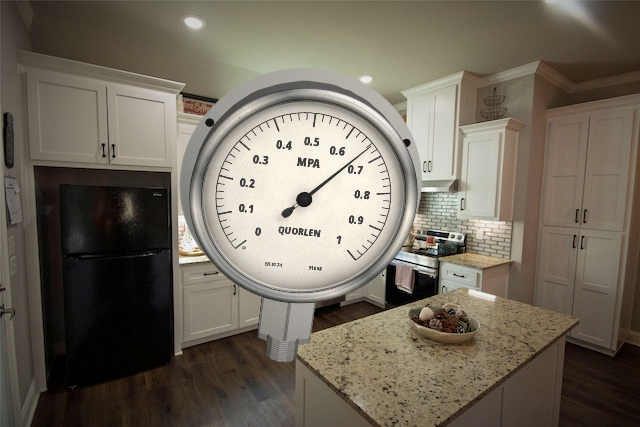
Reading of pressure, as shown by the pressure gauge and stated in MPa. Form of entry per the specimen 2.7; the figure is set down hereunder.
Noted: 0.66
